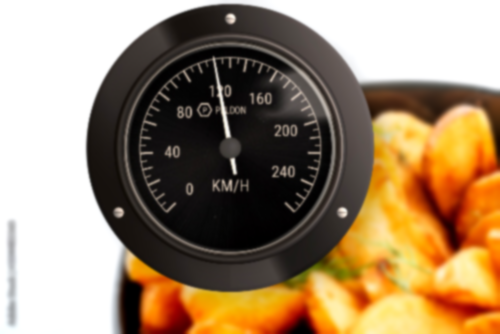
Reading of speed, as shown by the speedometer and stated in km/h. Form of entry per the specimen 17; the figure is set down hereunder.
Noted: 120
